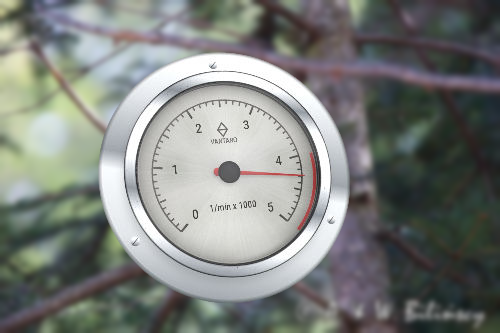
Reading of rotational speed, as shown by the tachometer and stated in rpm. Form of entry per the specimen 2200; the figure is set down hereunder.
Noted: 4300
